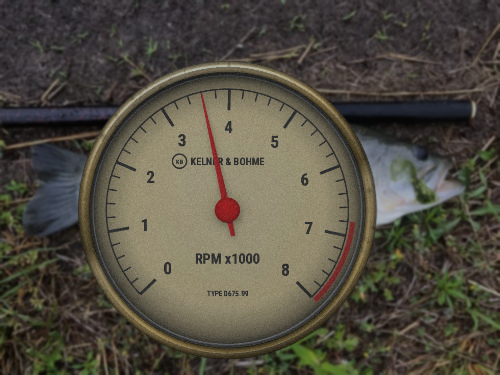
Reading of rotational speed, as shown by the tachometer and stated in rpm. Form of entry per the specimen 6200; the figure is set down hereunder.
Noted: 3600
